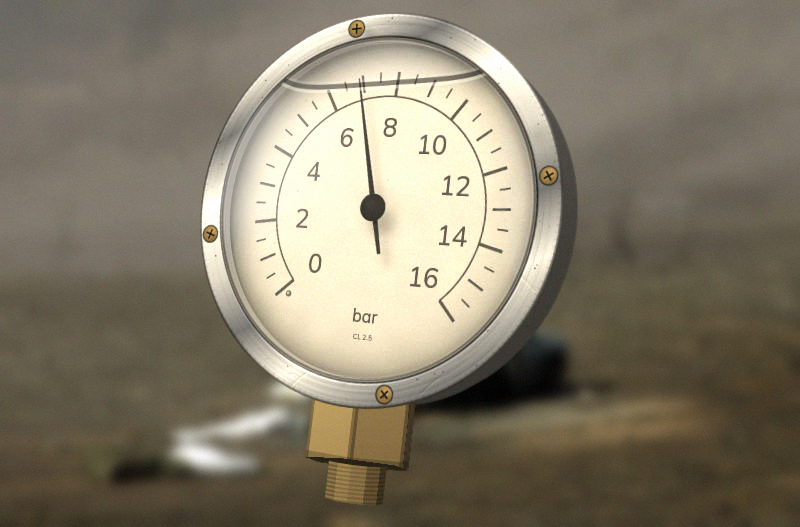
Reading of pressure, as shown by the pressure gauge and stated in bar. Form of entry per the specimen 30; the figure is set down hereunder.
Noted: 7
